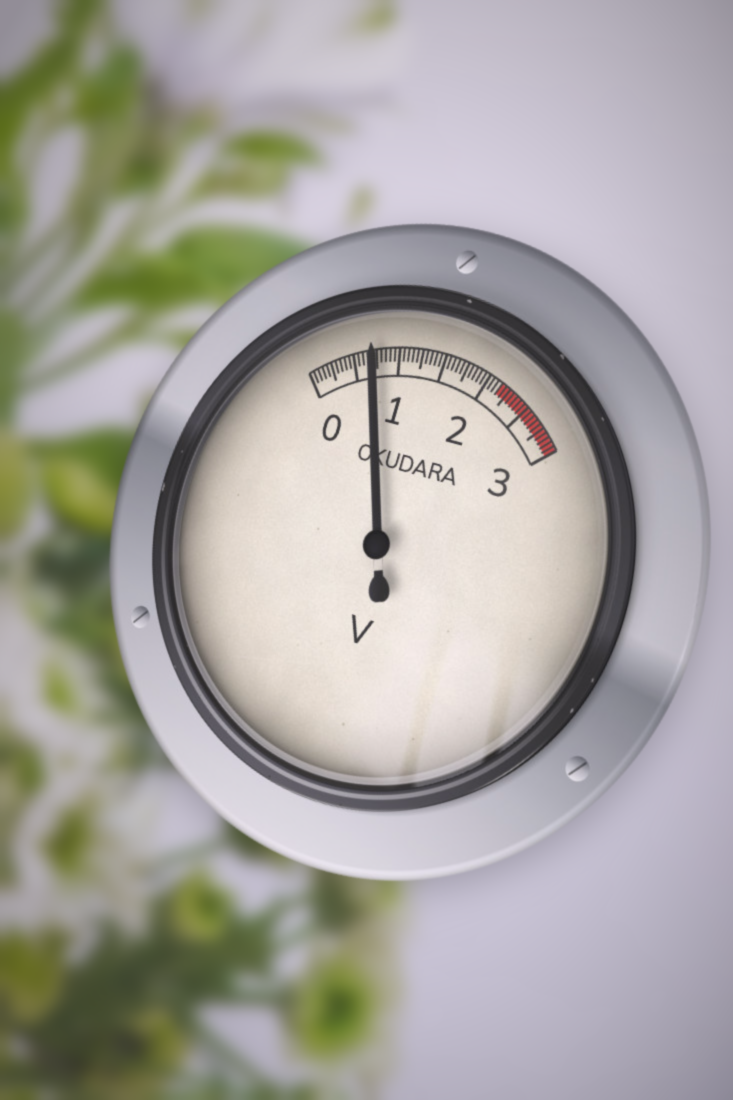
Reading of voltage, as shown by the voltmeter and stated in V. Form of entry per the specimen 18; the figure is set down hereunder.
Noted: 0.75
